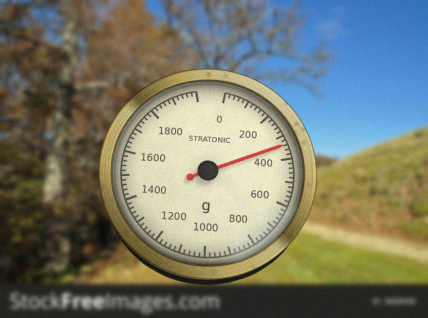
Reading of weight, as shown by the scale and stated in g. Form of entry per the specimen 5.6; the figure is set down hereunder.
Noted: 340
